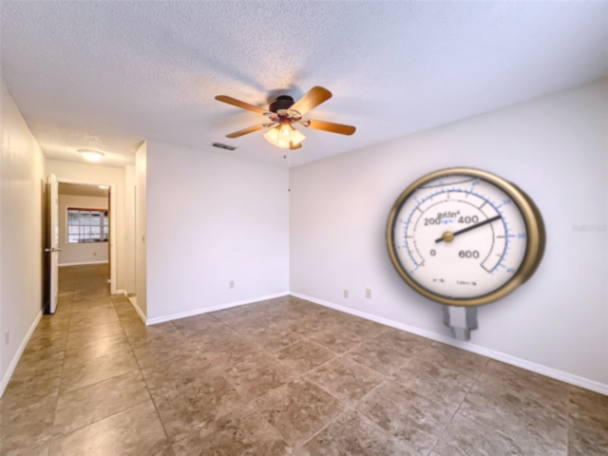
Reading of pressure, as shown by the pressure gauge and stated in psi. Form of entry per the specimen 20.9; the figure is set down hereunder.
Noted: 450
